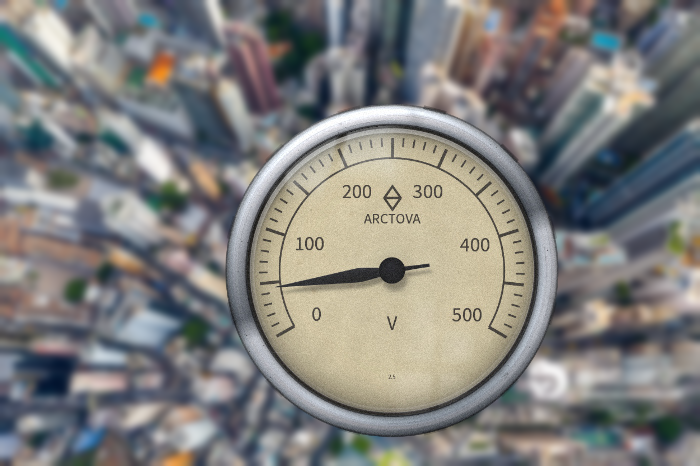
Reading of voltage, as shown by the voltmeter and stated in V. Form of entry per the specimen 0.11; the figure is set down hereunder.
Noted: 45
